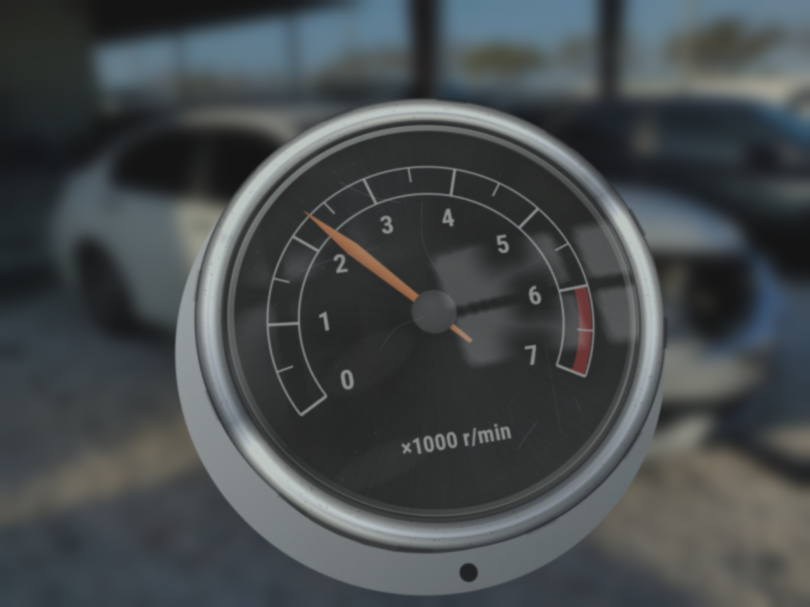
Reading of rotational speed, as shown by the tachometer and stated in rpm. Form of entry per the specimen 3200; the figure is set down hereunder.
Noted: 2250
